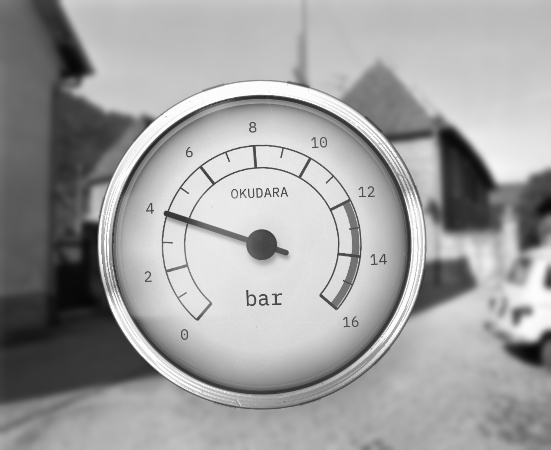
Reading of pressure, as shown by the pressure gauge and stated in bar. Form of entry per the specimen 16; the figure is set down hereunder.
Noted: 4
